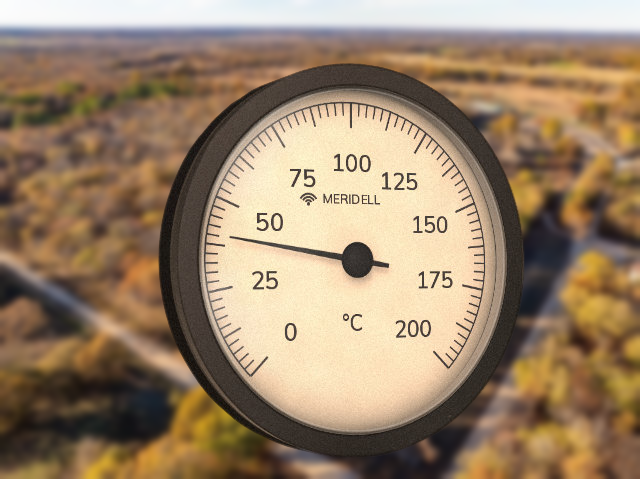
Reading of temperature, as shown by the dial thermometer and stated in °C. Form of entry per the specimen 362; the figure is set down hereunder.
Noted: 40
